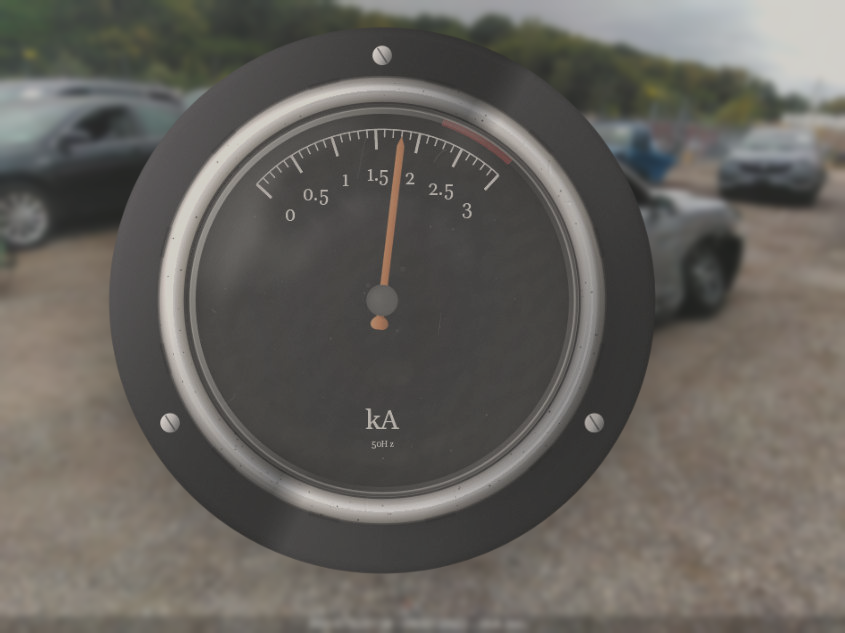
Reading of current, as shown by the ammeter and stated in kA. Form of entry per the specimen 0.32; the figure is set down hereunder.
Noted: 1.8
